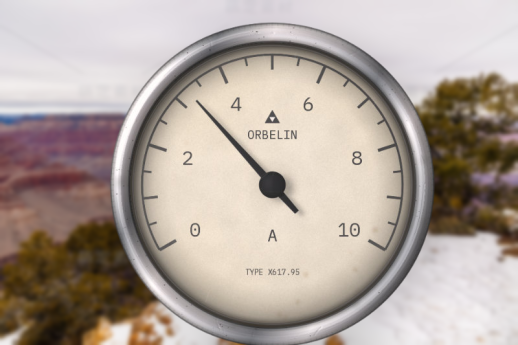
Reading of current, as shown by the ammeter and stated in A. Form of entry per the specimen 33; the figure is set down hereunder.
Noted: 3.25
